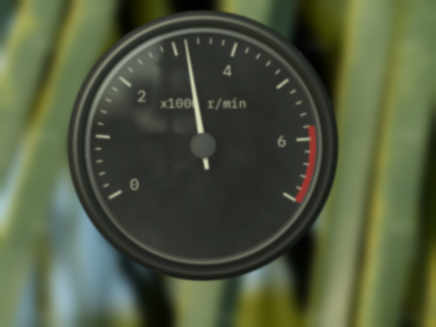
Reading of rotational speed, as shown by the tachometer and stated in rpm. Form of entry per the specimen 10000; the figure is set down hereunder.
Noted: 3200
